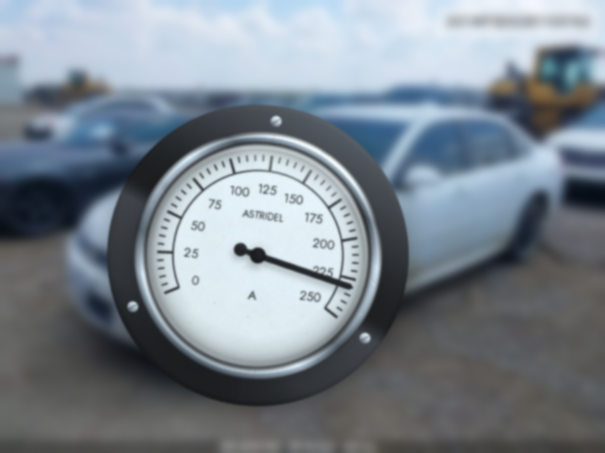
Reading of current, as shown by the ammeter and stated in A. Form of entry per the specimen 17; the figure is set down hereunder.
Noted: 230
